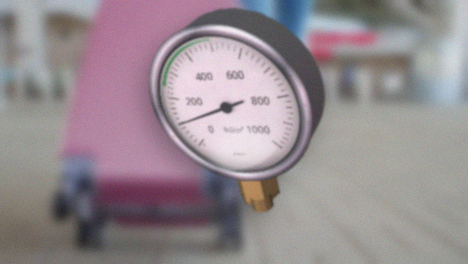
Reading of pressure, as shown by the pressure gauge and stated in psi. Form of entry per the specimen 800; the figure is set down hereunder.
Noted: 100
